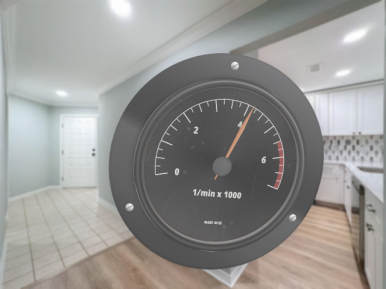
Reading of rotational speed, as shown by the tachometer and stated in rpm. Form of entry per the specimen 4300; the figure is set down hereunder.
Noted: 4125
